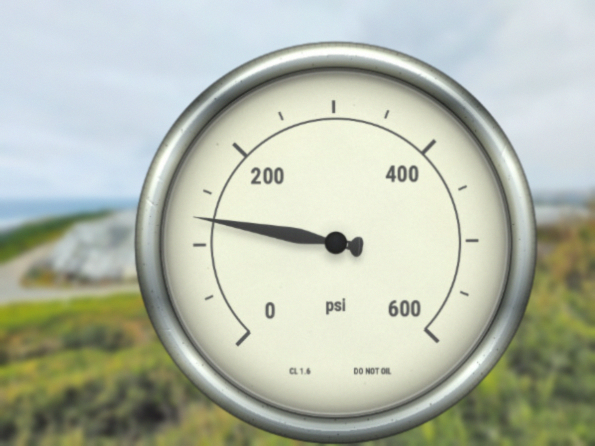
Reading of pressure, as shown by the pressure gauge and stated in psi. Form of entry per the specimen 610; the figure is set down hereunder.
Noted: 125
